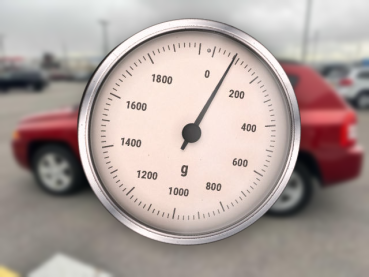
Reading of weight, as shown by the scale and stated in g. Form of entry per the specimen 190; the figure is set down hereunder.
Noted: 80
